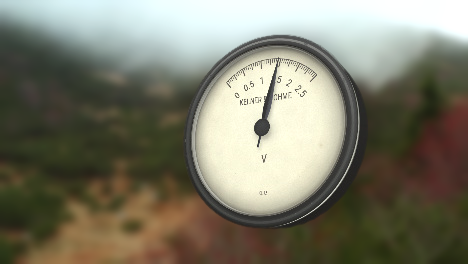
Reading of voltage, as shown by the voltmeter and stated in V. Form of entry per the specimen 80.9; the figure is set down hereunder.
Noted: 1.5
